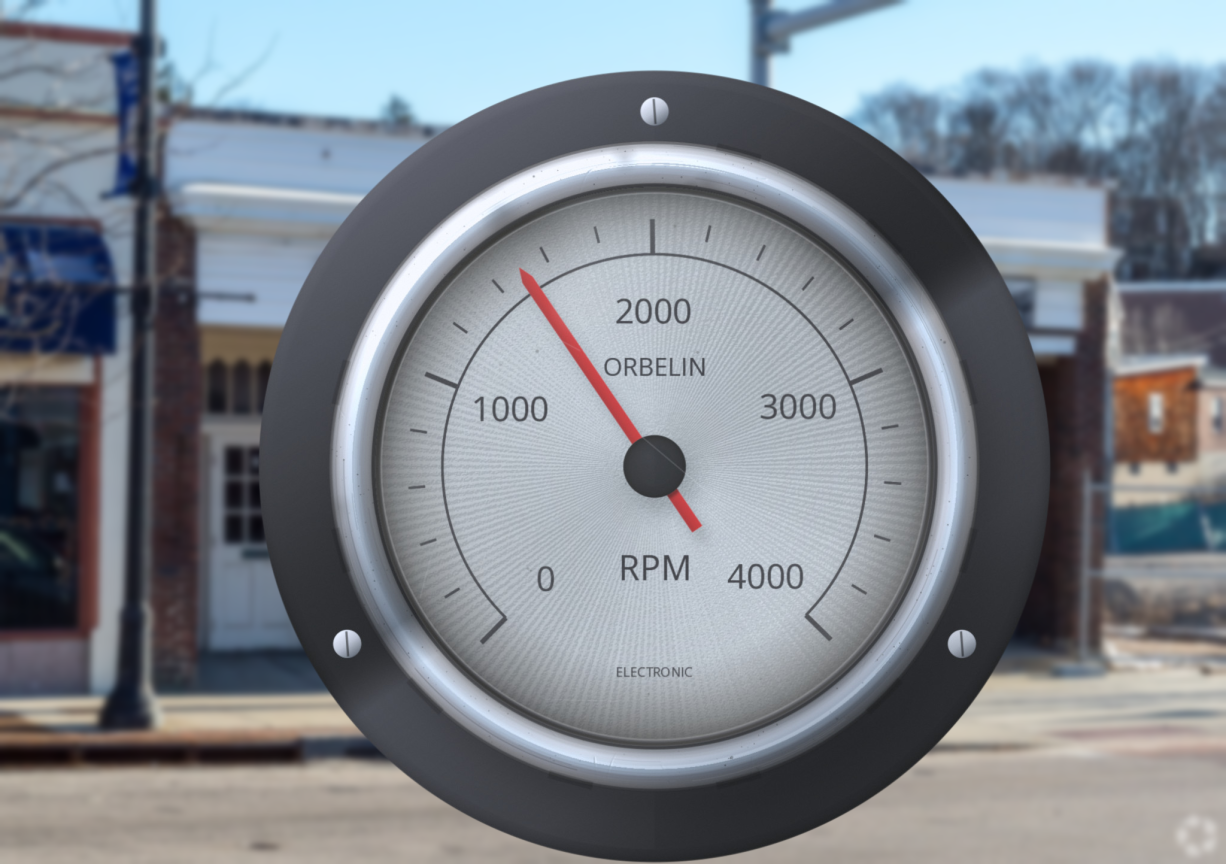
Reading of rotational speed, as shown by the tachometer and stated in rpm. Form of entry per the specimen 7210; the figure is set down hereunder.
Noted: 1500
